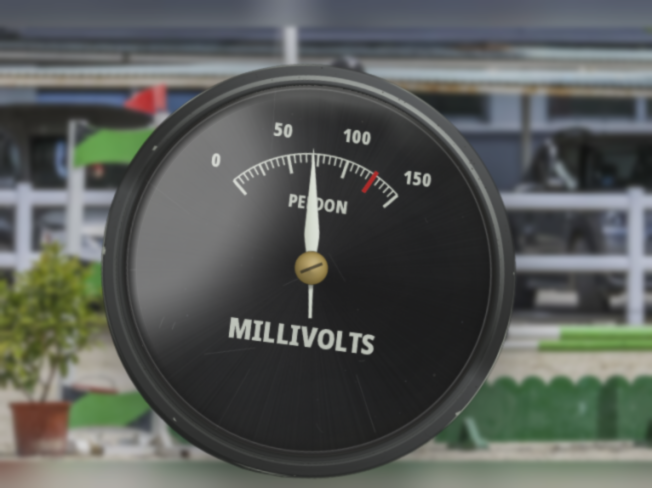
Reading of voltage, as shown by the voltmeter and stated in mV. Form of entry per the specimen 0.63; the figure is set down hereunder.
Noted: 70
